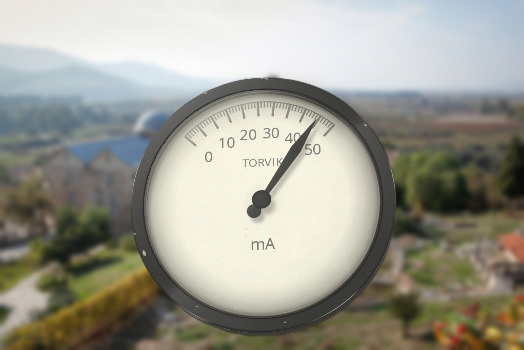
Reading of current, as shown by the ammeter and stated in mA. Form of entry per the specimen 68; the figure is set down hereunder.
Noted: 45
